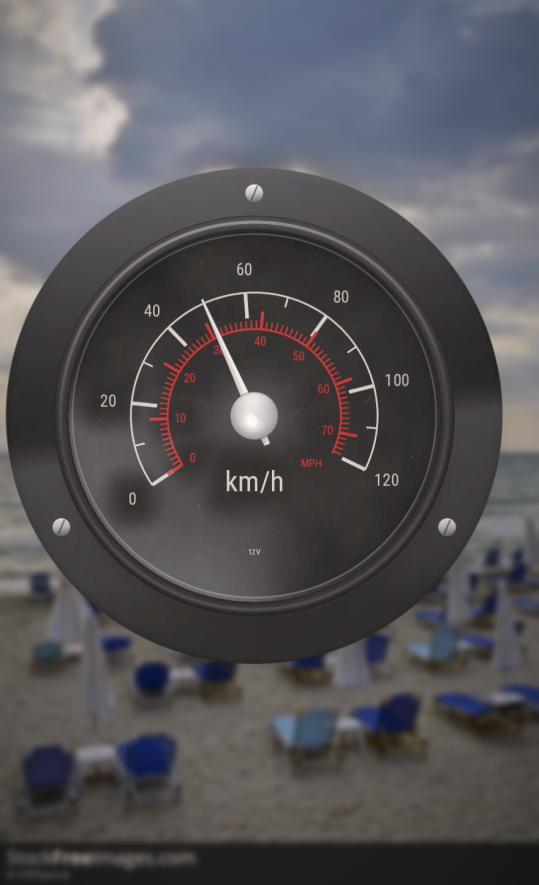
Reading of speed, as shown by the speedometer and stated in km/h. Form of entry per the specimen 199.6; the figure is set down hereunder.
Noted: 50
